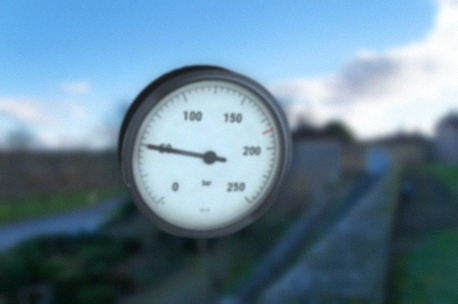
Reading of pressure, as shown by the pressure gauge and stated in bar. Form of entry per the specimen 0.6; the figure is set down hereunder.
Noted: 50
